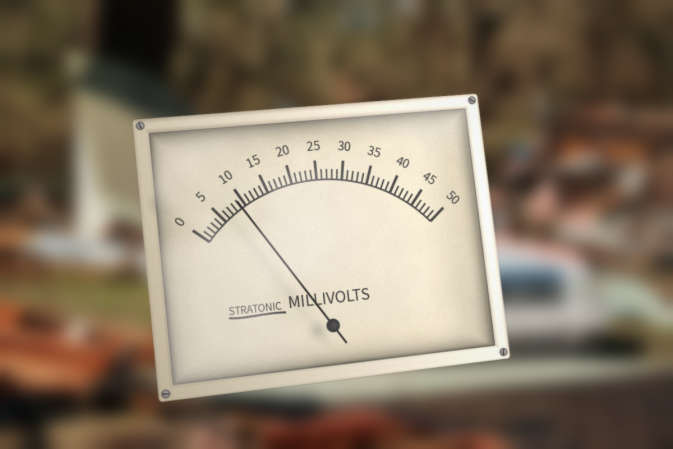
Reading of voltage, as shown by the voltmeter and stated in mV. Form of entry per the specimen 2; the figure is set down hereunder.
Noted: 9
